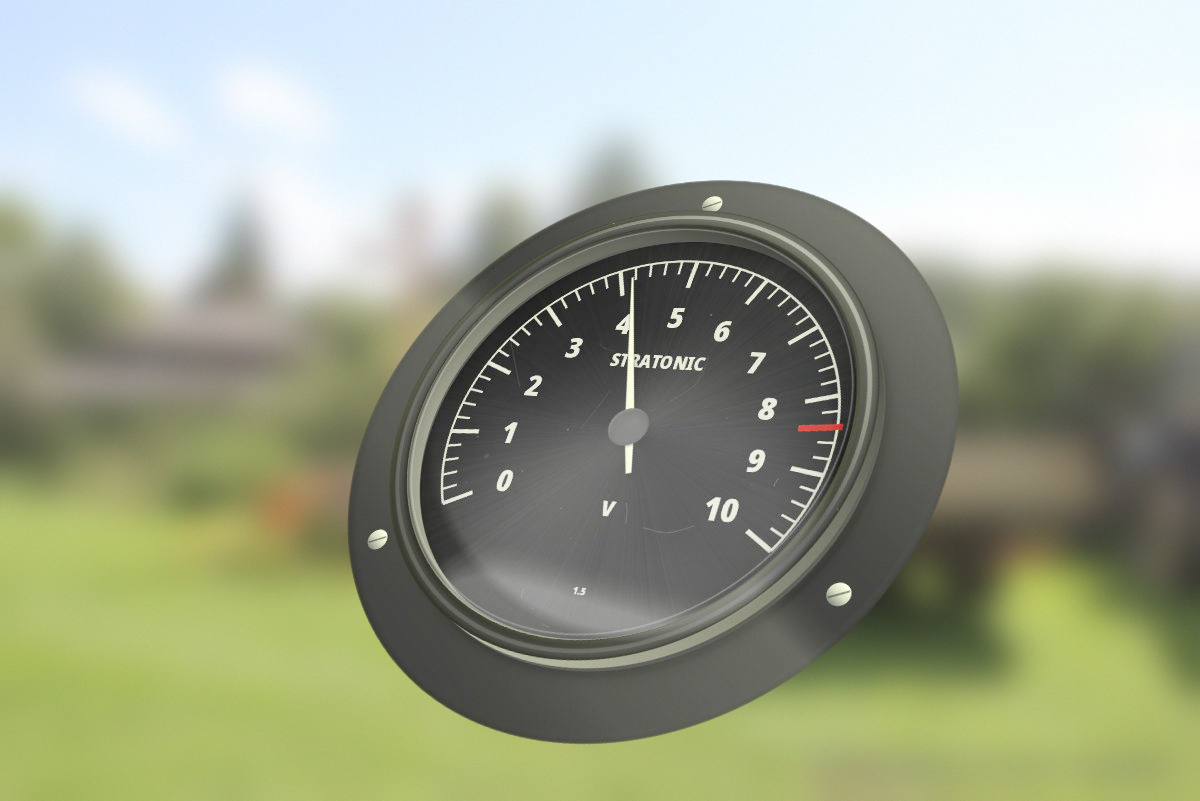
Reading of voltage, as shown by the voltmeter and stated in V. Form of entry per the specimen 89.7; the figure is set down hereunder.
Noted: 4.2
